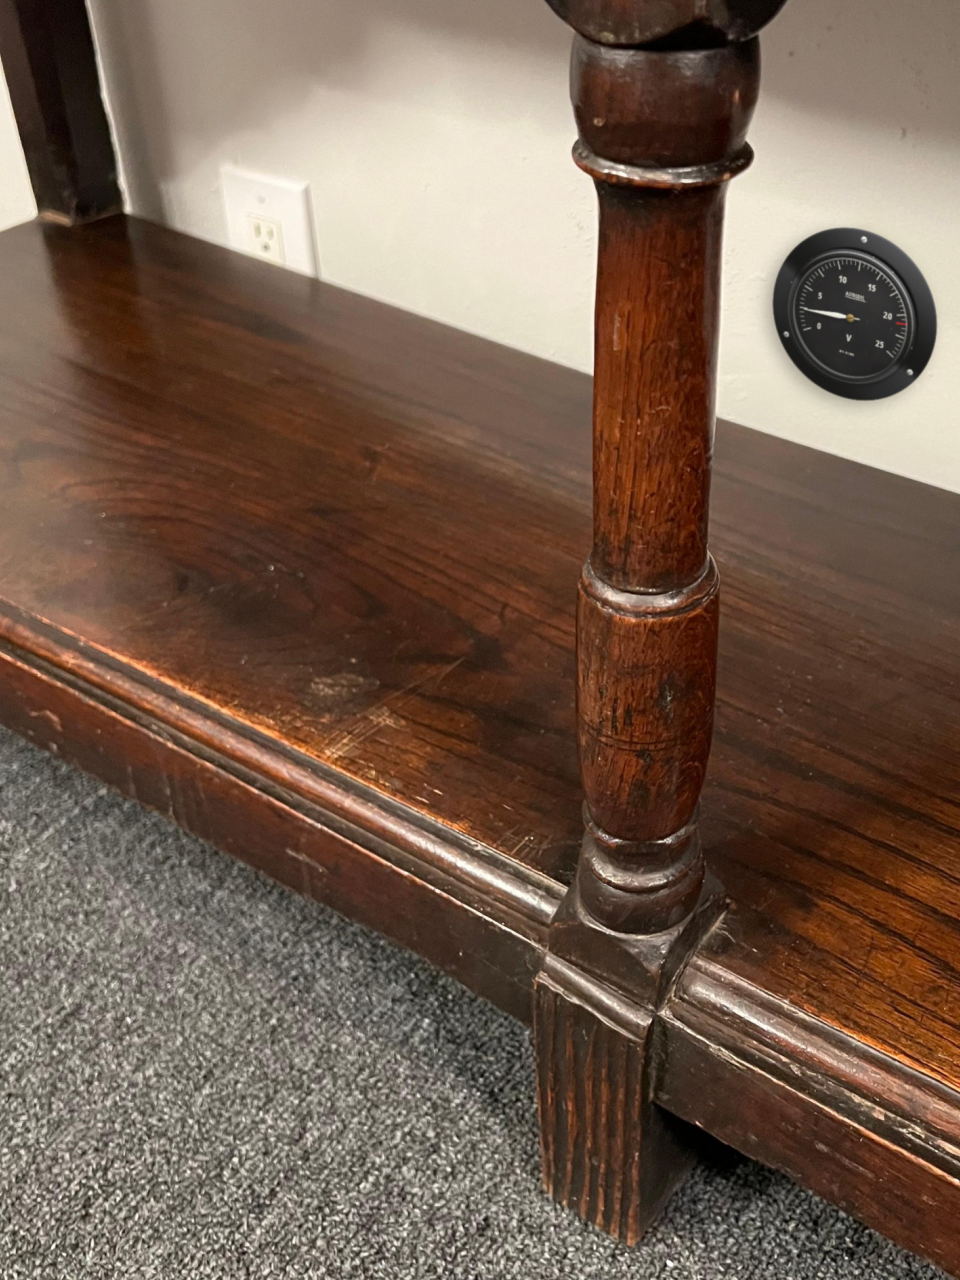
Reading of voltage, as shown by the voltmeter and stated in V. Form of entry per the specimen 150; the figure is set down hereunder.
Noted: 2.5
